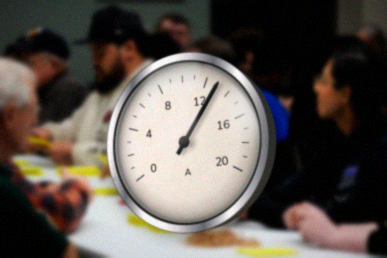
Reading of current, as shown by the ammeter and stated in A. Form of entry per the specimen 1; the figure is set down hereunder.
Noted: 13
